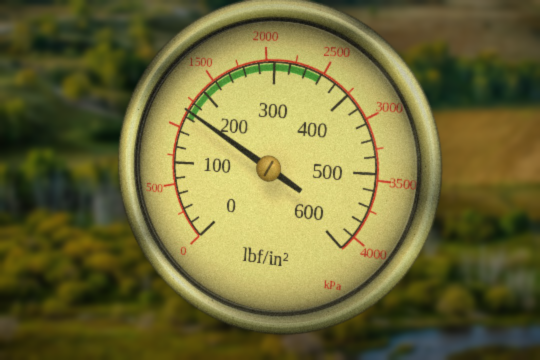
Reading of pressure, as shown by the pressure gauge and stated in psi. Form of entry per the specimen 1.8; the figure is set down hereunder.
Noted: 170
